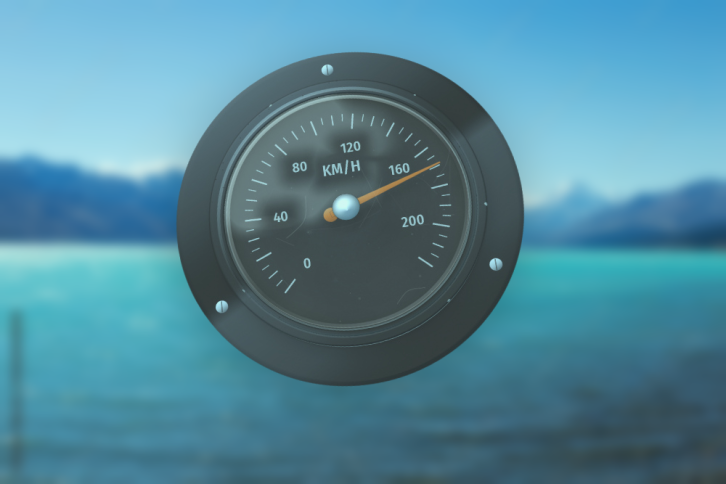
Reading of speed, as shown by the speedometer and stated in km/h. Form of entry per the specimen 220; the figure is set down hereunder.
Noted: 170
